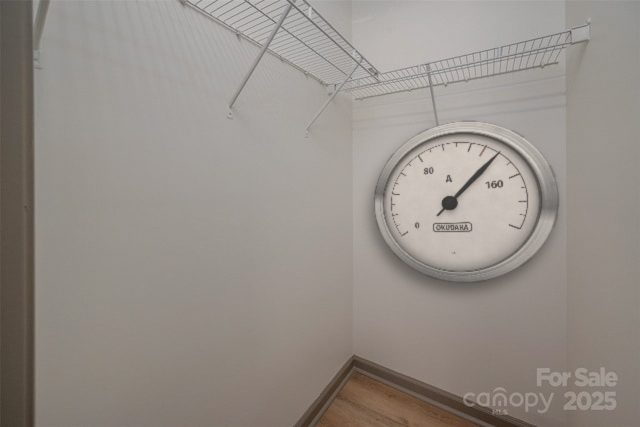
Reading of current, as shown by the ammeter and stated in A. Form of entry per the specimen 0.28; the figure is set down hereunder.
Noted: 140
